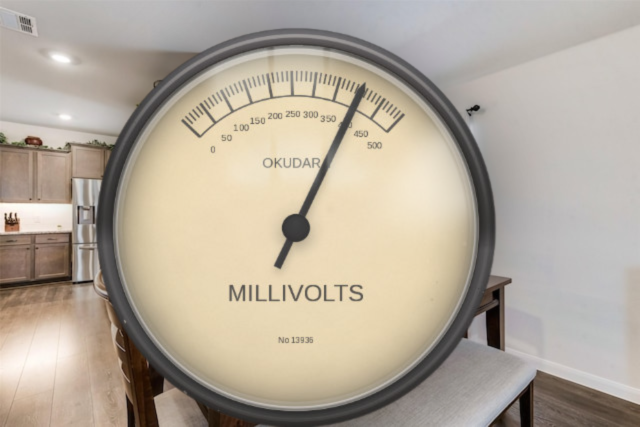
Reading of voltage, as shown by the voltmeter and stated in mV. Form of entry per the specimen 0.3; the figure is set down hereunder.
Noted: 400
